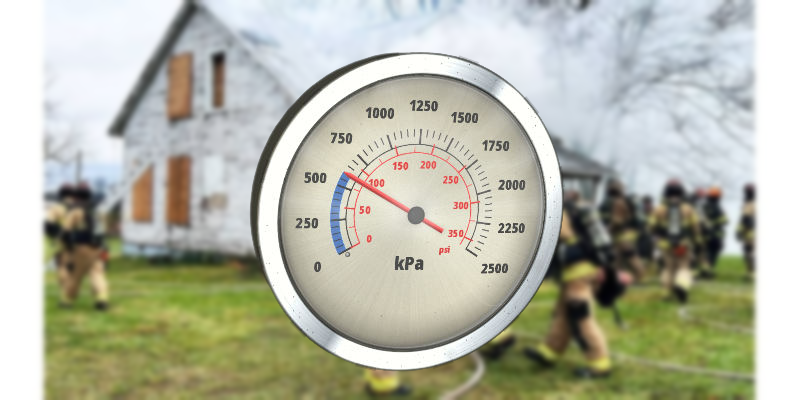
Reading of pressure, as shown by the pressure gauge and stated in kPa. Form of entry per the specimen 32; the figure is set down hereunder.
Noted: 600
